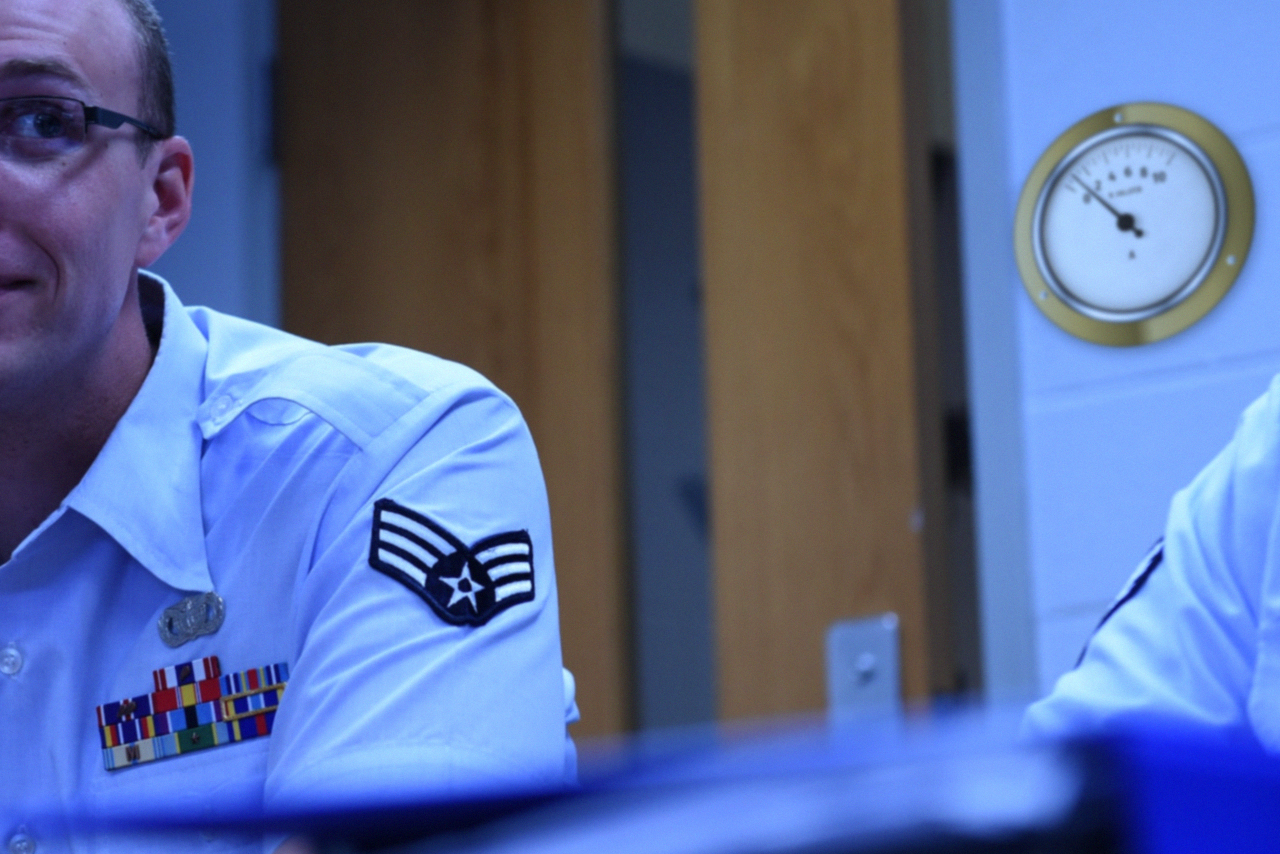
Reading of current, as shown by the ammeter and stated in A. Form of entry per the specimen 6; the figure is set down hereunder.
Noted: 1
